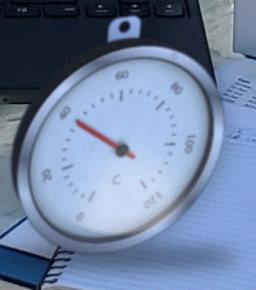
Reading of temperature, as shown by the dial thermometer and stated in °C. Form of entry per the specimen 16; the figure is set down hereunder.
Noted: 40
